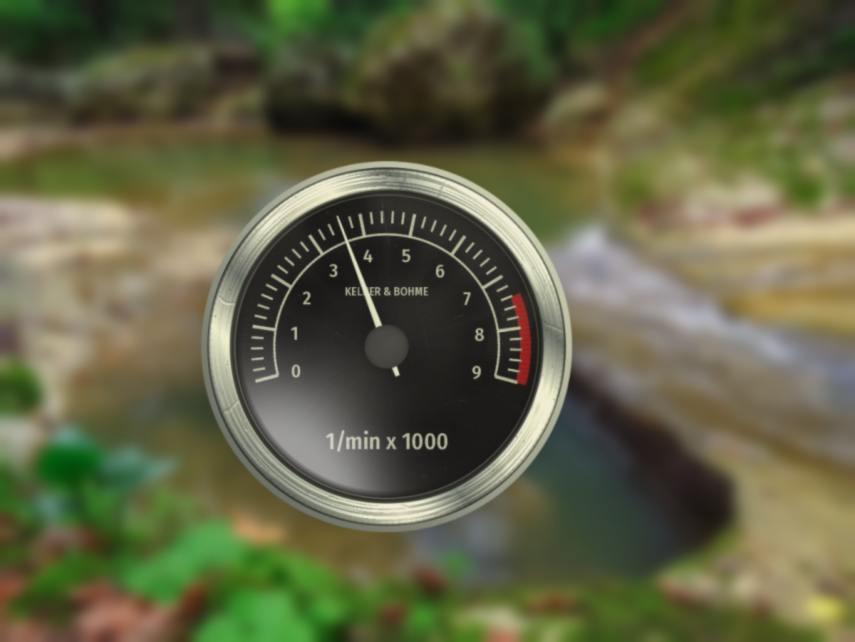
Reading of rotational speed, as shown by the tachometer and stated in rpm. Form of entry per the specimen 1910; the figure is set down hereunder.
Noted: 3600
